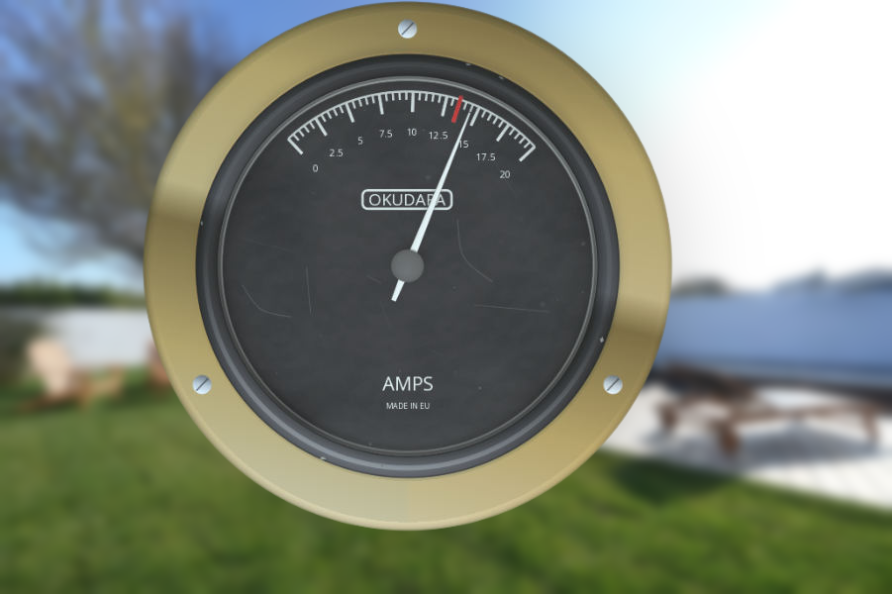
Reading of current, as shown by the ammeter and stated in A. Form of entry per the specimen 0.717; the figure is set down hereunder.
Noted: 14.5
